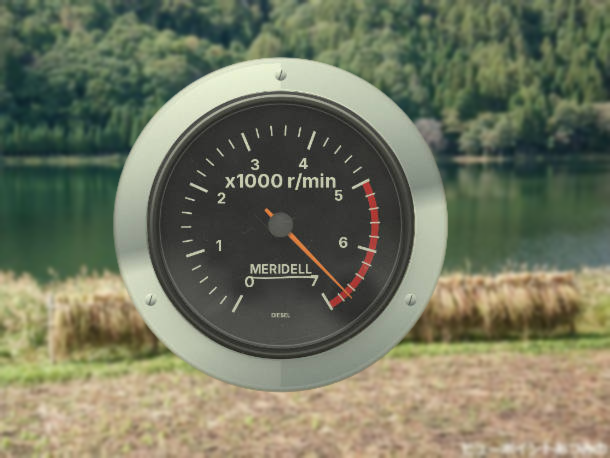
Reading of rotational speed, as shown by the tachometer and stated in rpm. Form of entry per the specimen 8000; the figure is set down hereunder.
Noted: 6700
